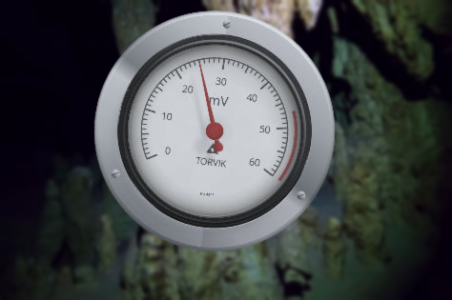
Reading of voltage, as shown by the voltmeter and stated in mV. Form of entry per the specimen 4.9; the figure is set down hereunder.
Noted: 25
